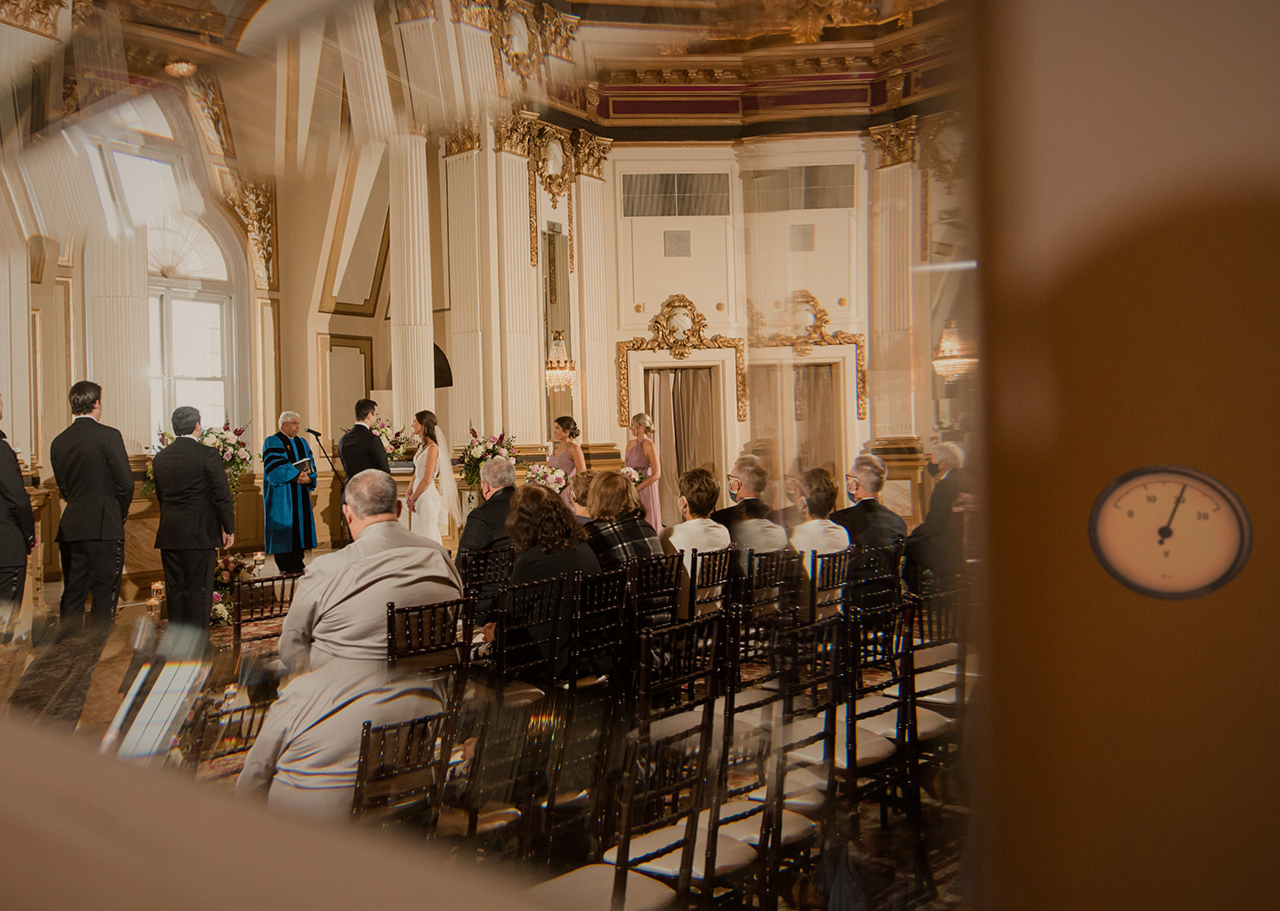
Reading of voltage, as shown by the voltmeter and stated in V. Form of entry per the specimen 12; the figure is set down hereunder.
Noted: 20
